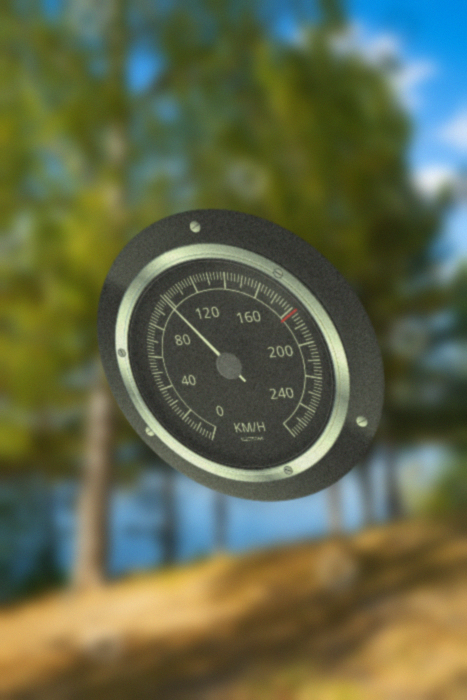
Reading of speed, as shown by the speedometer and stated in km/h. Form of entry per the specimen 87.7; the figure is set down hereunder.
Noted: 100
